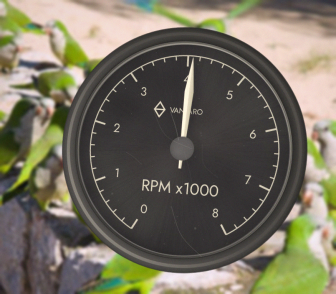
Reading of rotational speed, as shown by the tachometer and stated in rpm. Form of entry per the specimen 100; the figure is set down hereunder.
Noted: 4100
